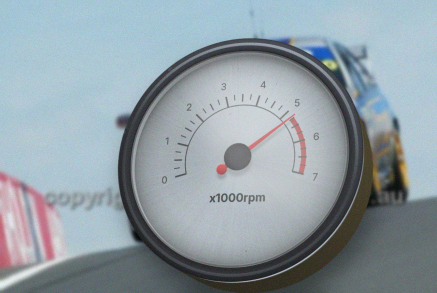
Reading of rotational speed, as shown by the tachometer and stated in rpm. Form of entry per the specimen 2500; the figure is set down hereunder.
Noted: 5250
